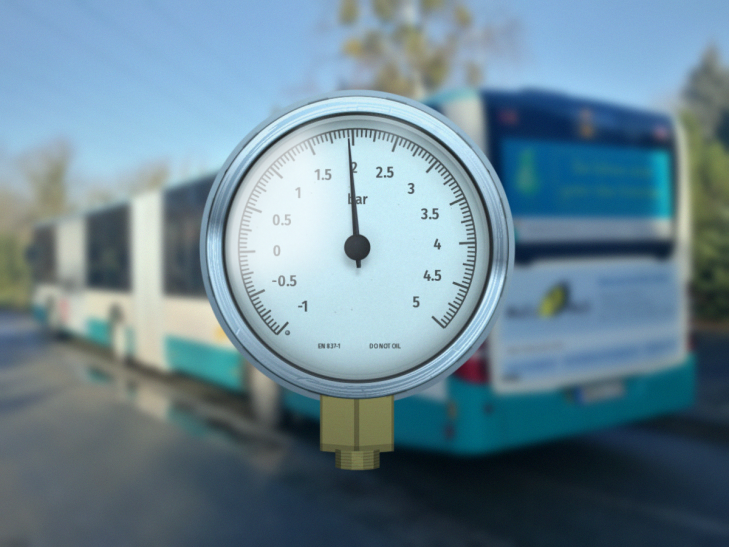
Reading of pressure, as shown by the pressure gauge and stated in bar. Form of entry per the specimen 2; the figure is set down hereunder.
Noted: 1.95
